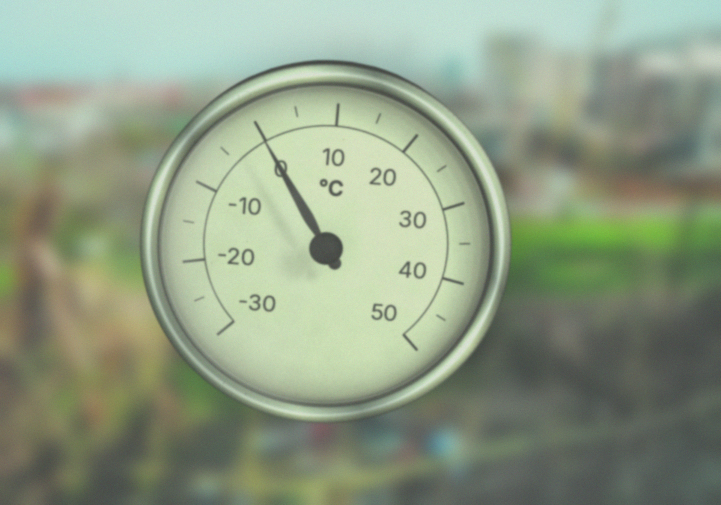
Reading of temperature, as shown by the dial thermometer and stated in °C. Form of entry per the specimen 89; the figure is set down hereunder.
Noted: 0
